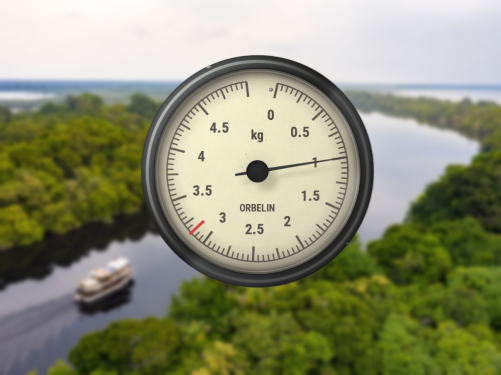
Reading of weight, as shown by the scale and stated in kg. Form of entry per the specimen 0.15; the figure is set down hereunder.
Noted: 1
